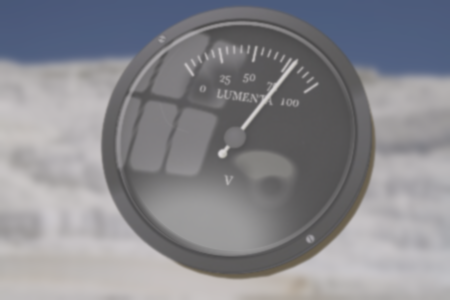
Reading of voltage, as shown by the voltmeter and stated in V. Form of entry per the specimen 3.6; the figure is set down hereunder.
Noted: 80
